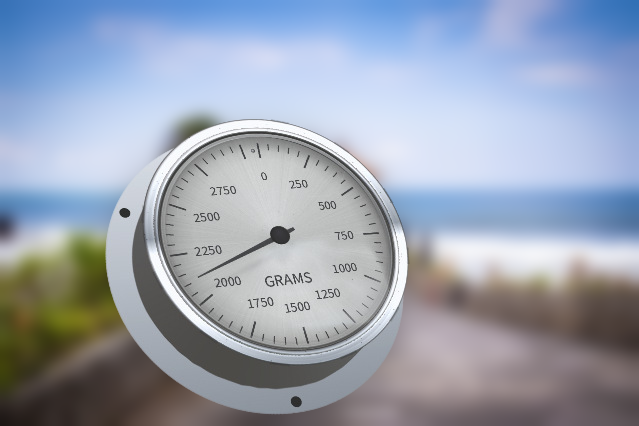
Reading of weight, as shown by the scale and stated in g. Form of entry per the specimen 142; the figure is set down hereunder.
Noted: 2100
